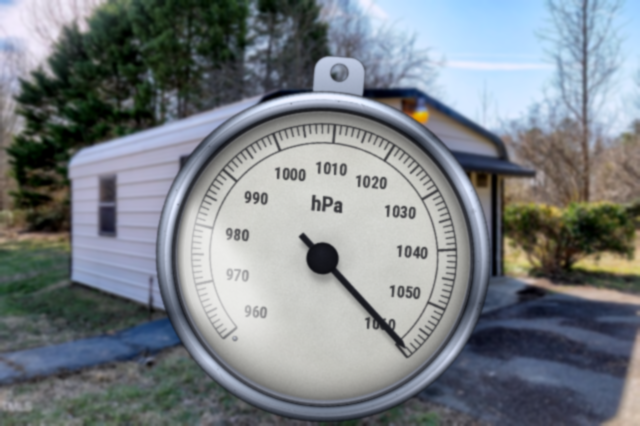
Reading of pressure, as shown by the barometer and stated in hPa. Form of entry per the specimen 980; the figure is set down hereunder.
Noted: 1059
